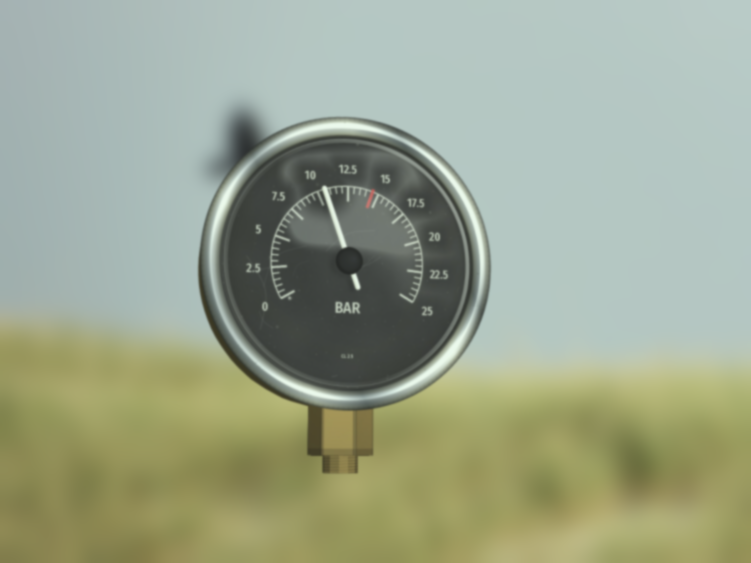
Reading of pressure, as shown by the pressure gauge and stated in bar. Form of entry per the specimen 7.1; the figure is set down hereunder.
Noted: 10.5
